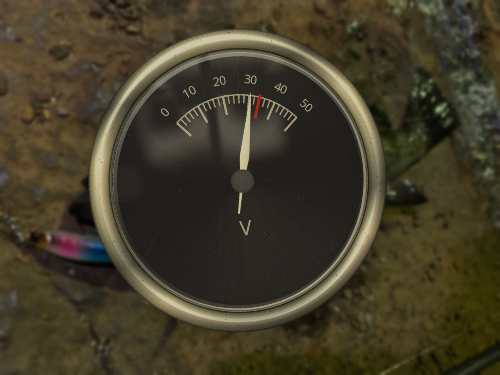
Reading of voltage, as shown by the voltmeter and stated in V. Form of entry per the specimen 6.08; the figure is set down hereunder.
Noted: 30
